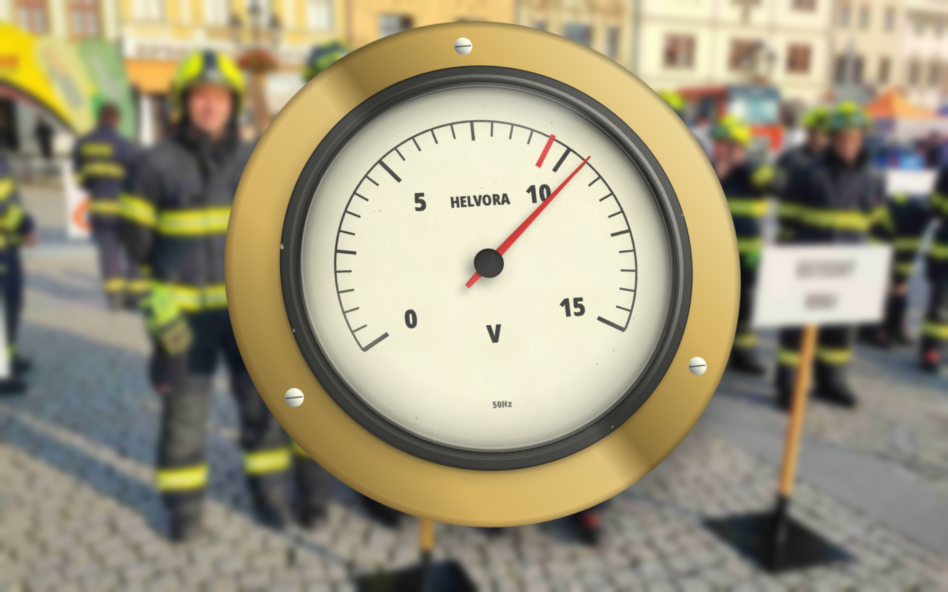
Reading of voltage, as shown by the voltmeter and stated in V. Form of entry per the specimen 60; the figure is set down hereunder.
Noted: 10.5
